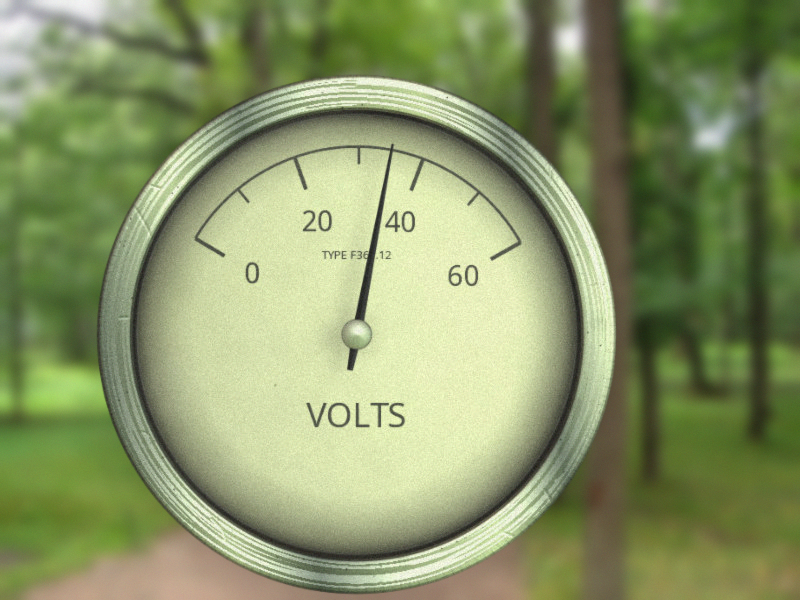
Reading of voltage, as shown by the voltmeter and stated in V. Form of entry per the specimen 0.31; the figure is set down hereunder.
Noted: 35
